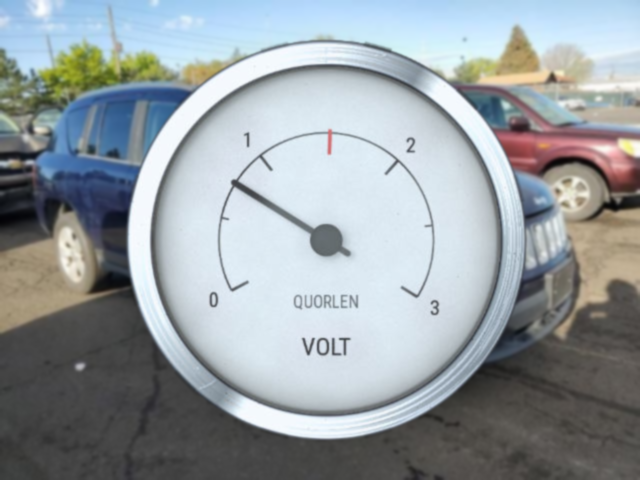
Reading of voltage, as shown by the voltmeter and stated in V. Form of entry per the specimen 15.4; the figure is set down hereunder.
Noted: 0.75
